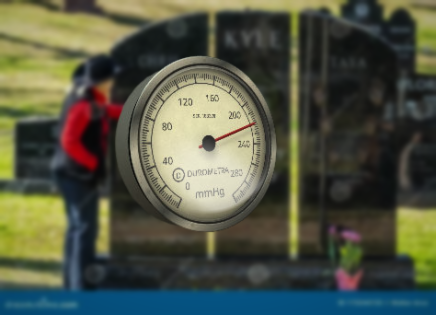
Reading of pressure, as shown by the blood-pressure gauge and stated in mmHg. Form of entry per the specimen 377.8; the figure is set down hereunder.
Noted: 220
